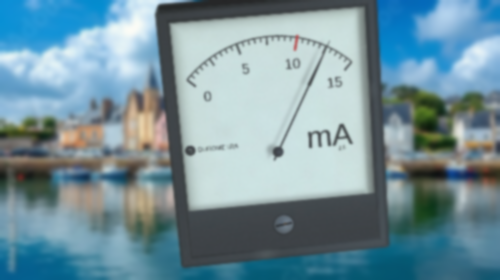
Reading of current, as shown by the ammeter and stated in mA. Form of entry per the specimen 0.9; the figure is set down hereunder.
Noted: 12.5
